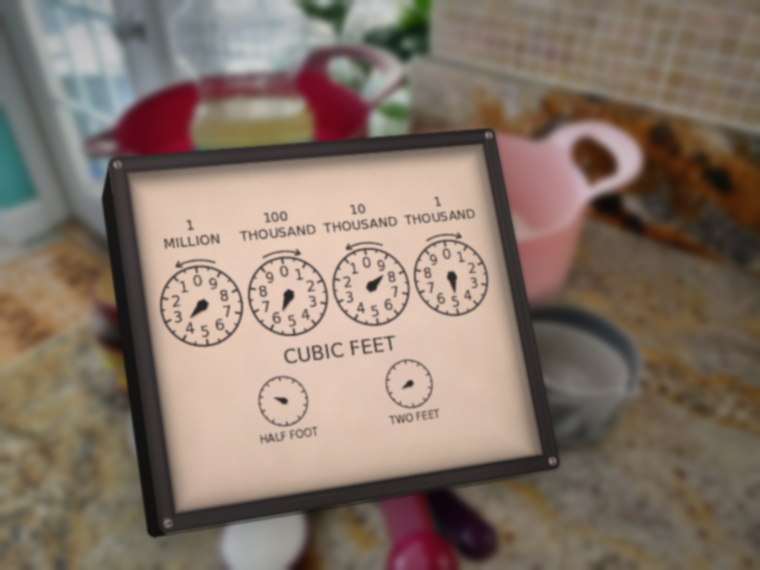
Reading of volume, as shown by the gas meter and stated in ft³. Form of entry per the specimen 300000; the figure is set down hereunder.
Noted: 358500
